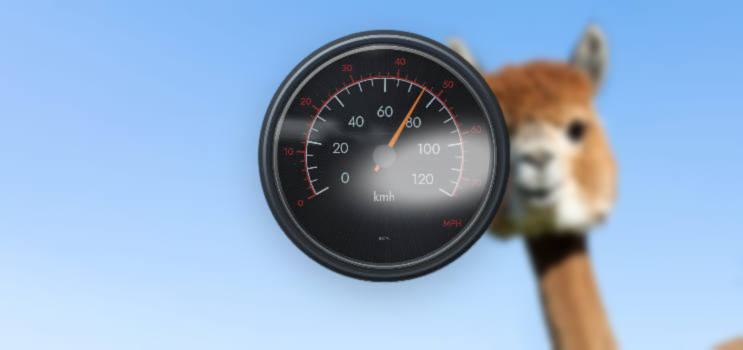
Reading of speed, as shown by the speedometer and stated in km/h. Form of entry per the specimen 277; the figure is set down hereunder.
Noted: 75
